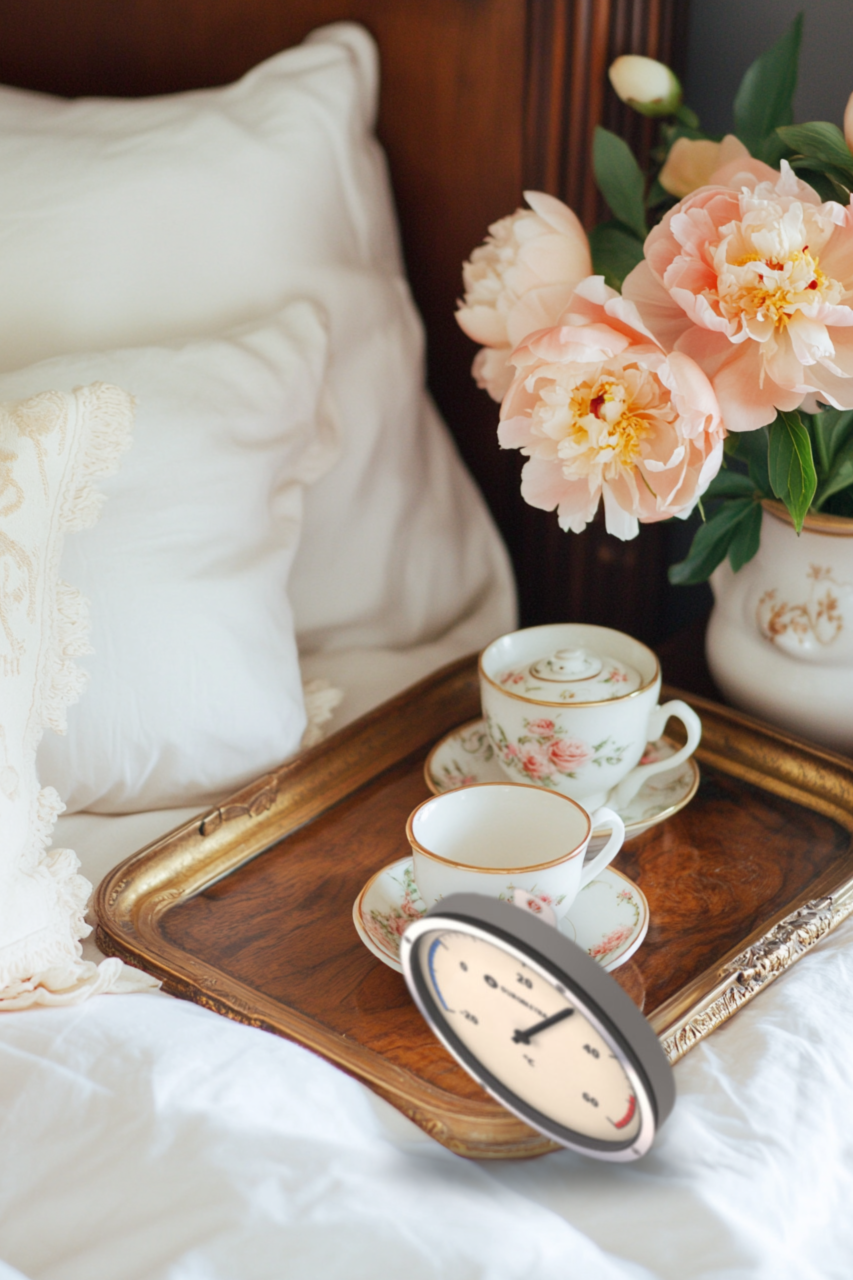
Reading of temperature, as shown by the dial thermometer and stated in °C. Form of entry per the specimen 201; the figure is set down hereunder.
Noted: 30
